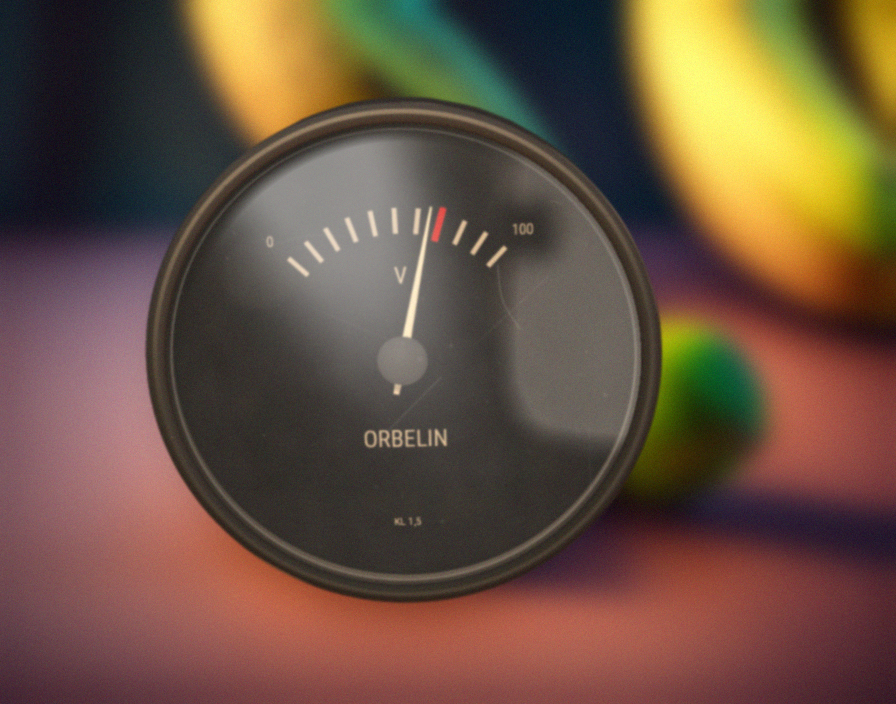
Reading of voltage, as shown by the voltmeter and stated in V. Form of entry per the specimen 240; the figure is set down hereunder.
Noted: 65
